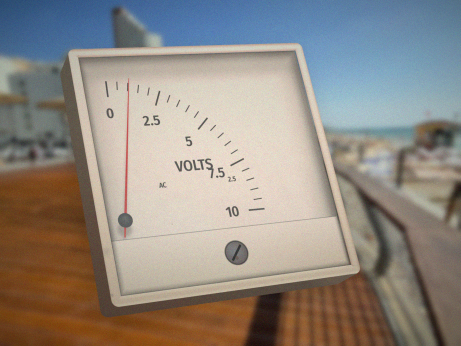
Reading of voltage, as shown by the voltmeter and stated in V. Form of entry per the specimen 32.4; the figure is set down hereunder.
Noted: 1
